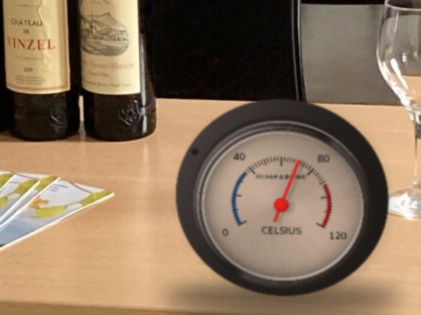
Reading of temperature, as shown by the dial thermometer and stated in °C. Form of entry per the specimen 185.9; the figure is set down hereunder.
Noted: 70
